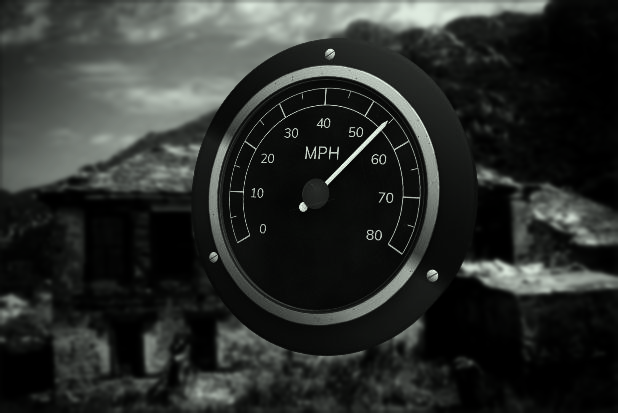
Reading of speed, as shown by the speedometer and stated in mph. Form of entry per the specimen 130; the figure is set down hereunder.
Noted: 55
